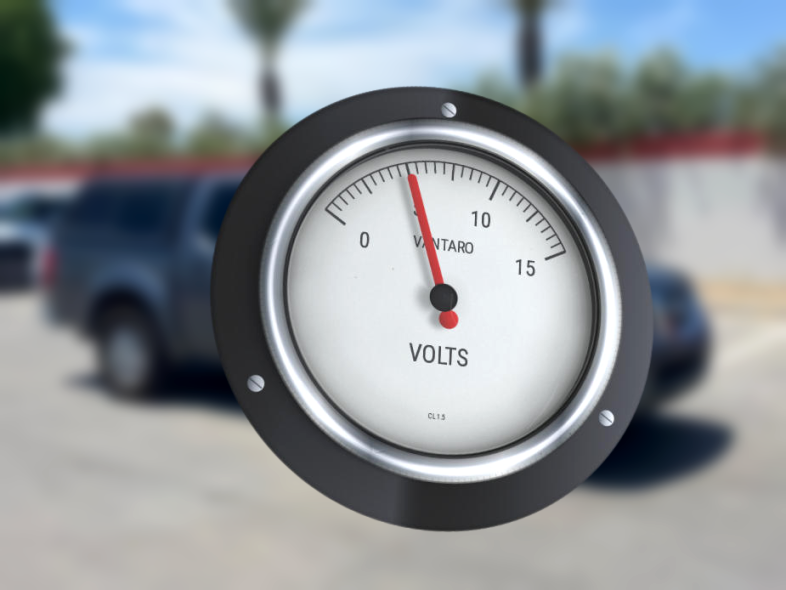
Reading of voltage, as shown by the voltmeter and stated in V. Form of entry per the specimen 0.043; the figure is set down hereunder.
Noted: 5
